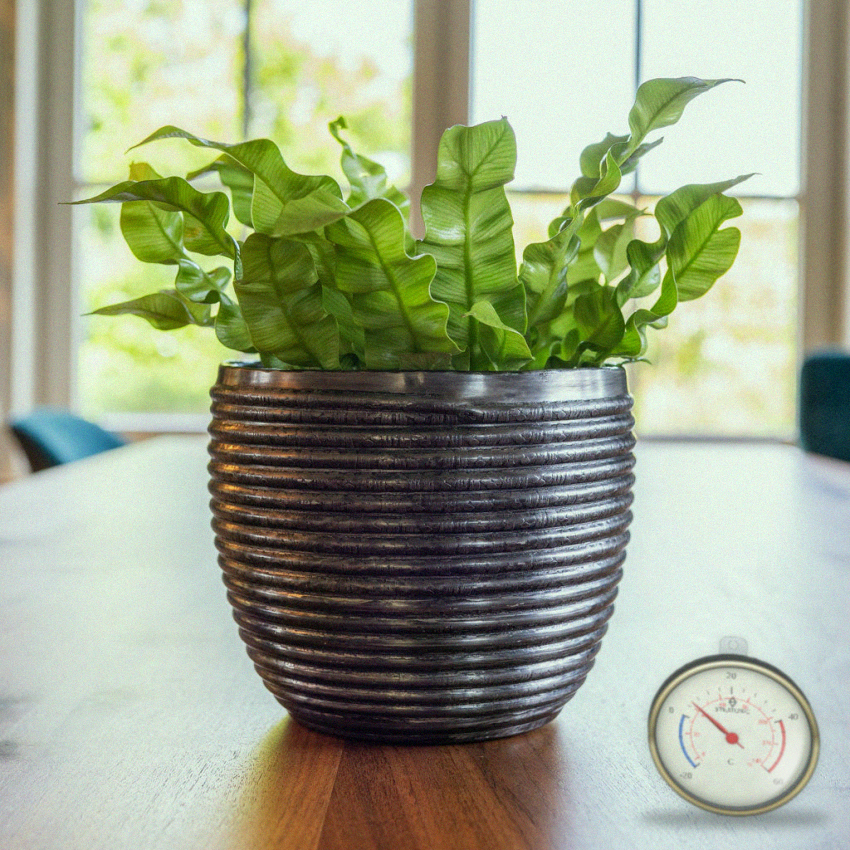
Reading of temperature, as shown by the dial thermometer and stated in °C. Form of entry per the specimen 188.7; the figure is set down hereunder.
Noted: 6
